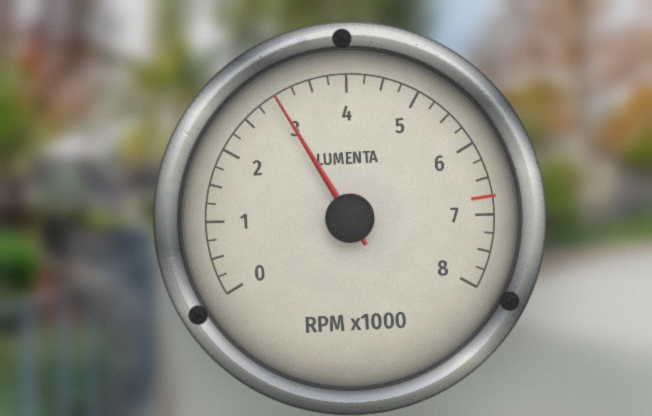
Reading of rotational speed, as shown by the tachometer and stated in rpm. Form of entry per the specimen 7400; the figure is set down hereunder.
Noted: 3000
